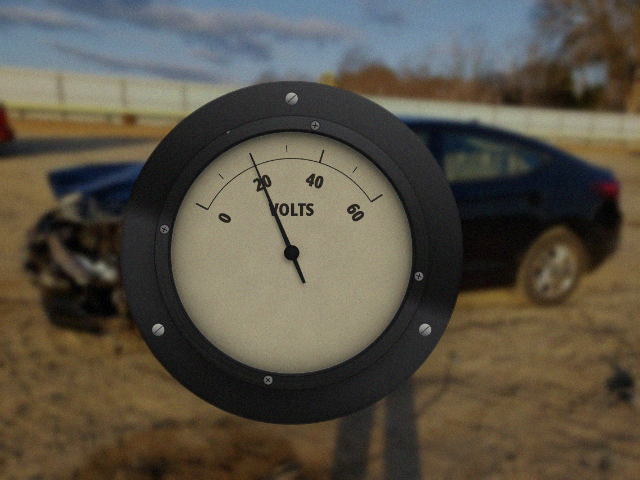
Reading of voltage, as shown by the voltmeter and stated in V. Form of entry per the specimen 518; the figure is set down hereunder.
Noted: 20
